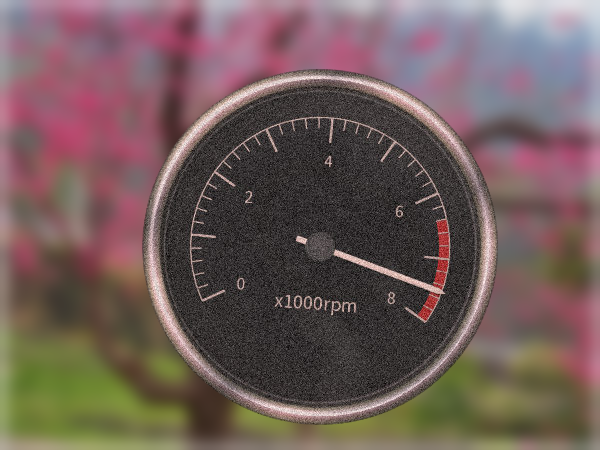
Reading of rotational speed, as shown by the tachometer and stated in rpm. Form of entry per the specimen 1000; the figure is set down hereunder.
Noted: 7500
